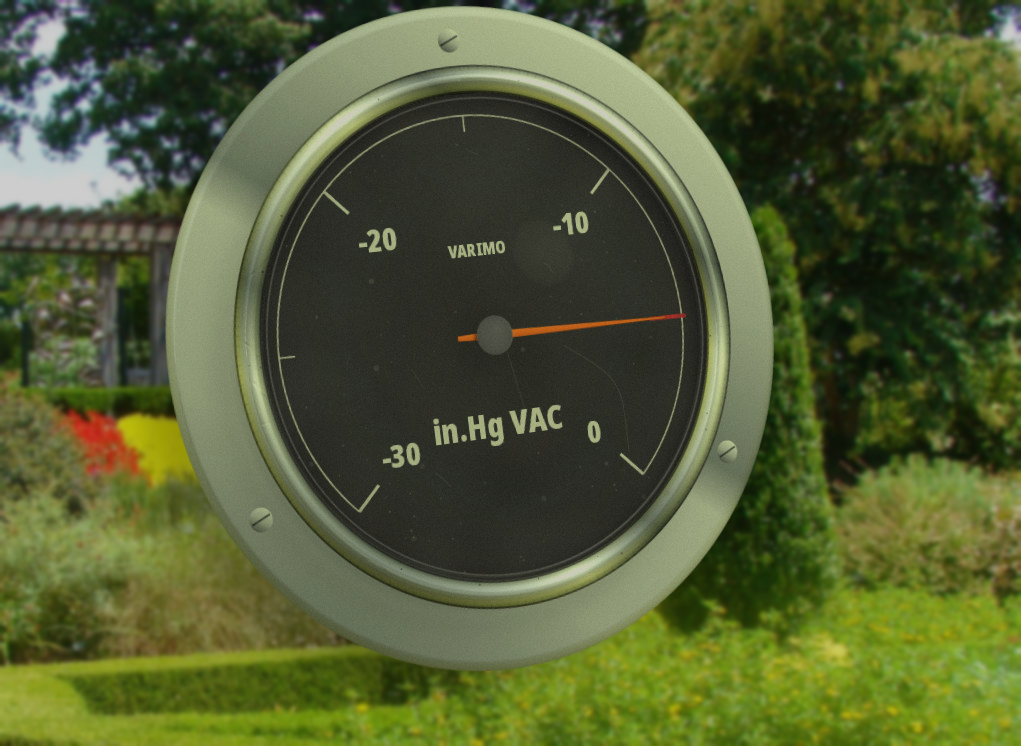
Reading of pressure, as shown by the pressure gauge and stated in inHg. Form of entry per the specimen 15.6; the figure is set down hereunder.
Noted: -5
